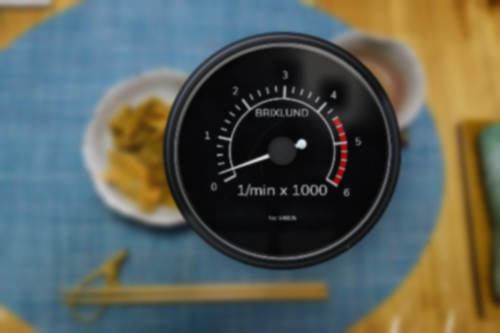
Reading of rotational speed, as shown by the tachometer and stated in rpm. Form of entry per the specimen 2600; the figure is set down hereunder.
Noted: 200
